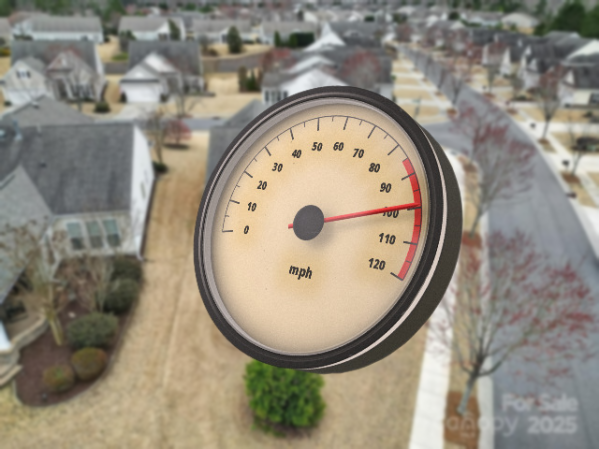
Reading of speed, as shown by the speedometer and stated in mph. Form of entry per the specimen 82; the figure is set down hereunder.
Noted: 100
